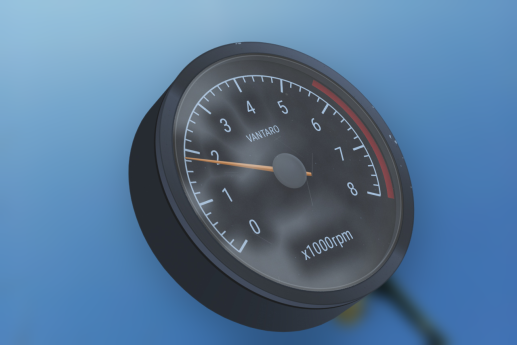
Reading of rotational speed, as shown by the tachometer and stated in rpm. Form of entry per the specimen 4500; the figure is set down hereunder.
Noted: 1800
